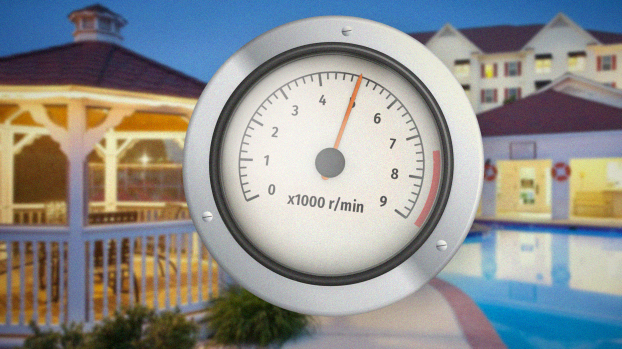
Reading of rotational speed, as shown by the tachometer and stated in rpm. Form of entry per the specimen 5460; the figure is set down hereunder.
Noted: 5000
